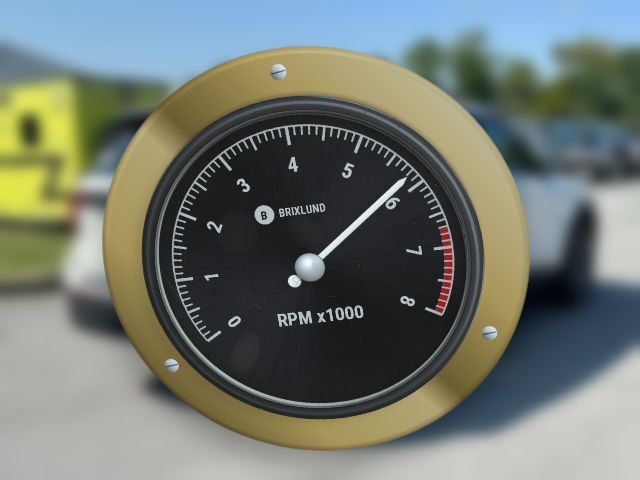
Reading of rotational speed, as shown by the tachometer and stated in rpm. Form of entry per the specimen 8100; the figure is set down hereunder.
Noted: 5800
